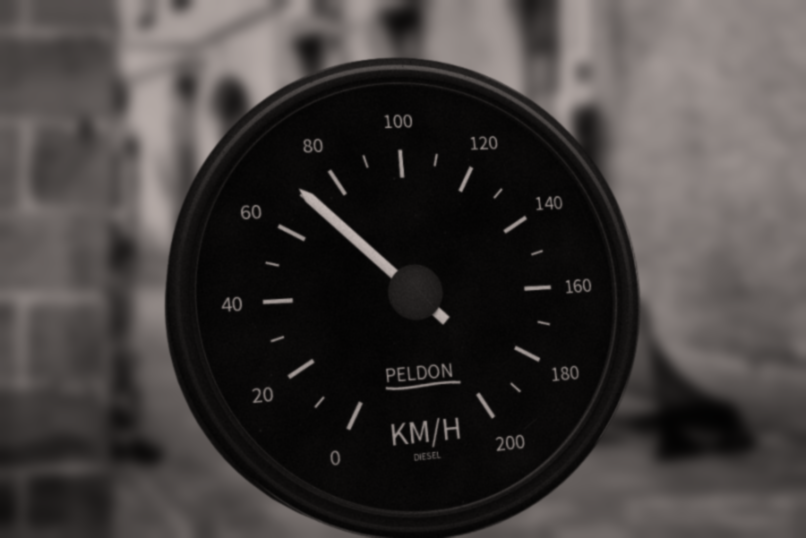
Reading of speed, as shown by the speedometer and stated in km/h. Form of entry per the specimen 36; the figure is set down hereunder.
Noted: 70
